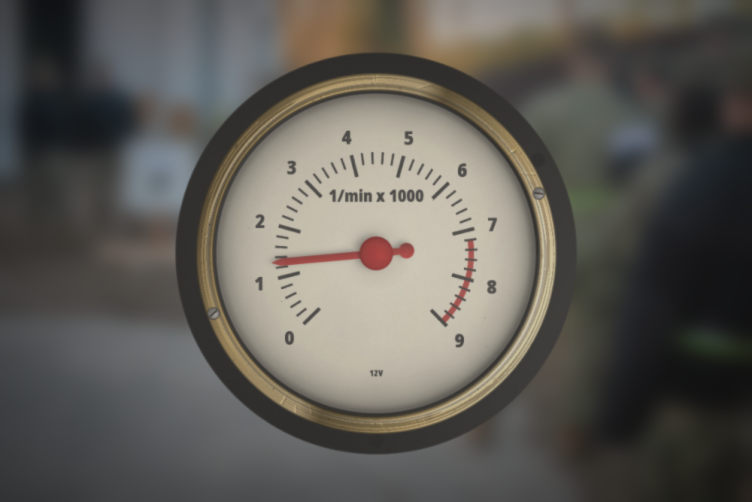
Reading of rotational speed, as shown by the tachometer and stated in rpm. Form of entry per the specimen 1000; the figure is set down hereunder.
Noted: 1300
